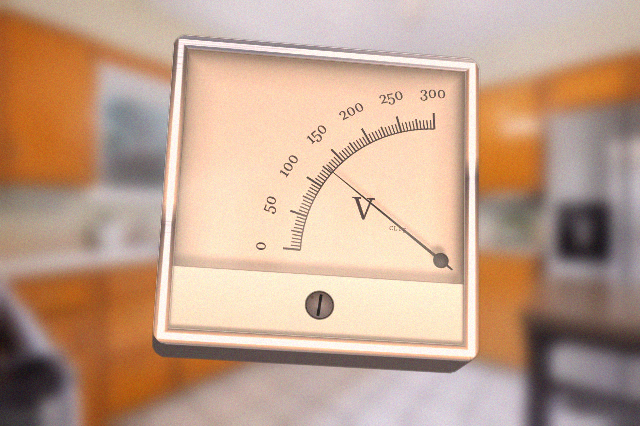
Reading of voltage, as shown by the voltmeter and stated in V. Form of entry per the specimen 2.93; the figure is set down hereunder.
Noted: 125
